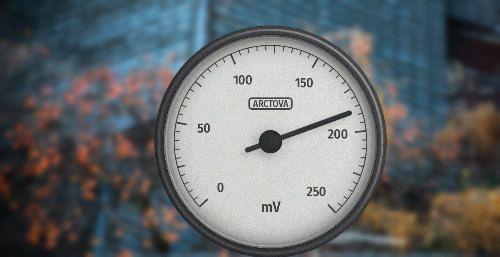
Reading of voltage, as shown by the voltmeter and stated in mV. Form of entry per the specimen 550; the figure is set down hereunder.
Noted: 187.5
